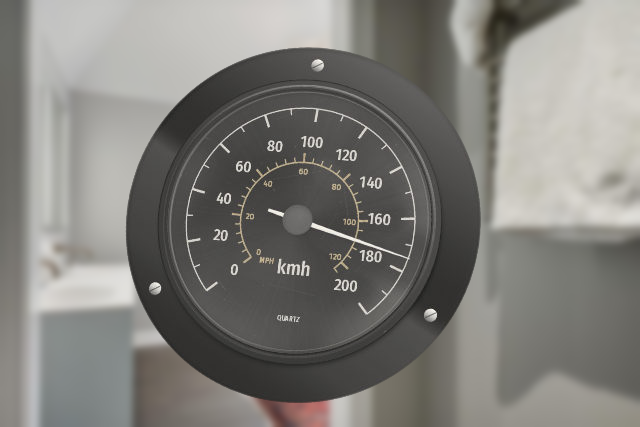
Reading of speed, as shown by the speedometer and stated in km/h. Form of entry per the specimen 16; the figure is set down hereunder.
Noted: 175
